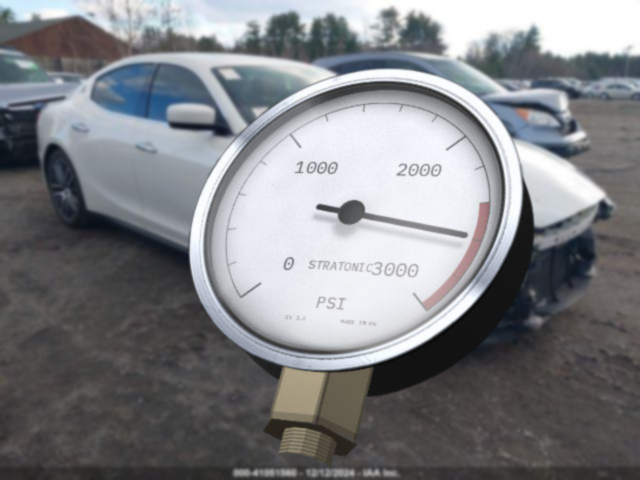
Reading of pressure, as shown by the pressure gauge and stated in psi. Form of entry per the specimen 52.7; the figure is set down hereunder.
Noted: 2600
